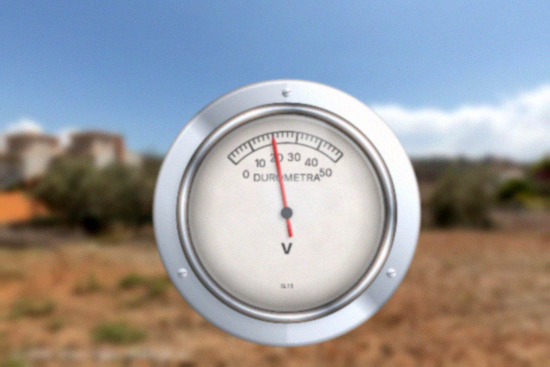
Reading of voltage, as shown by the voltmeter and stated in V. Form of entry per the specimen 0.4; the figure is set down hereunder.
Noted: 20
